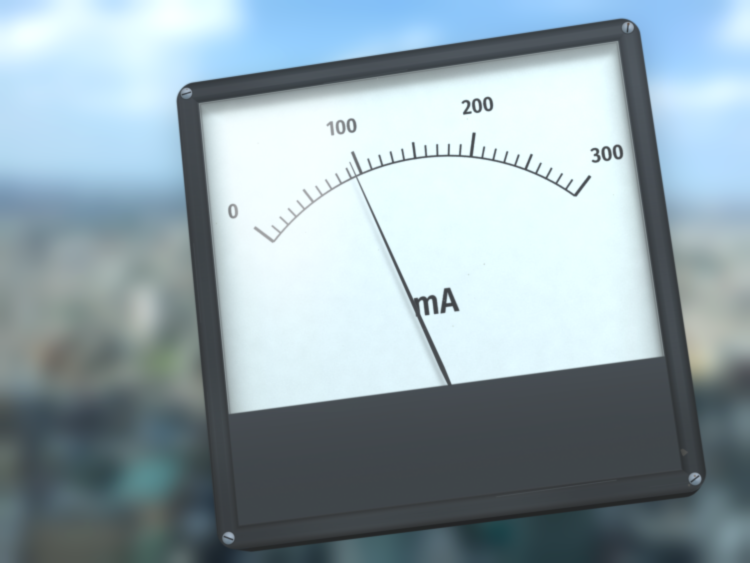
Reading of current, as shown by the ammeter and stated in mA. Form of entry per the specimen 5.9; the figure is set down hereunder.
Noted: 95
